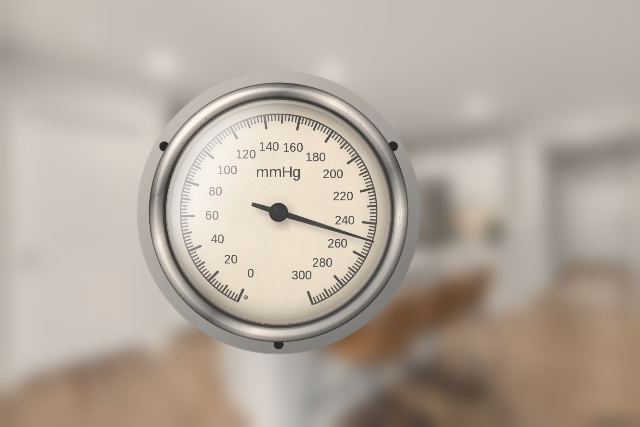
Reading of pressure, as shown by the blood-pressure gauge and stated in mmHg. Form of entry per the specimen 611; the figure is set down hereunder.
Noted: 250
